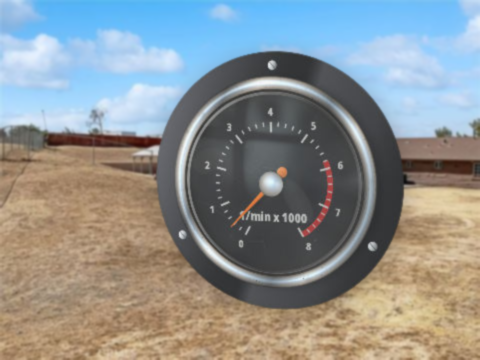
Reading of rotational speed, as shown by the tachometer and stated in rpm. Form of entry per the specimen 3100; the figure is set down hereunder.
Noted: 400
